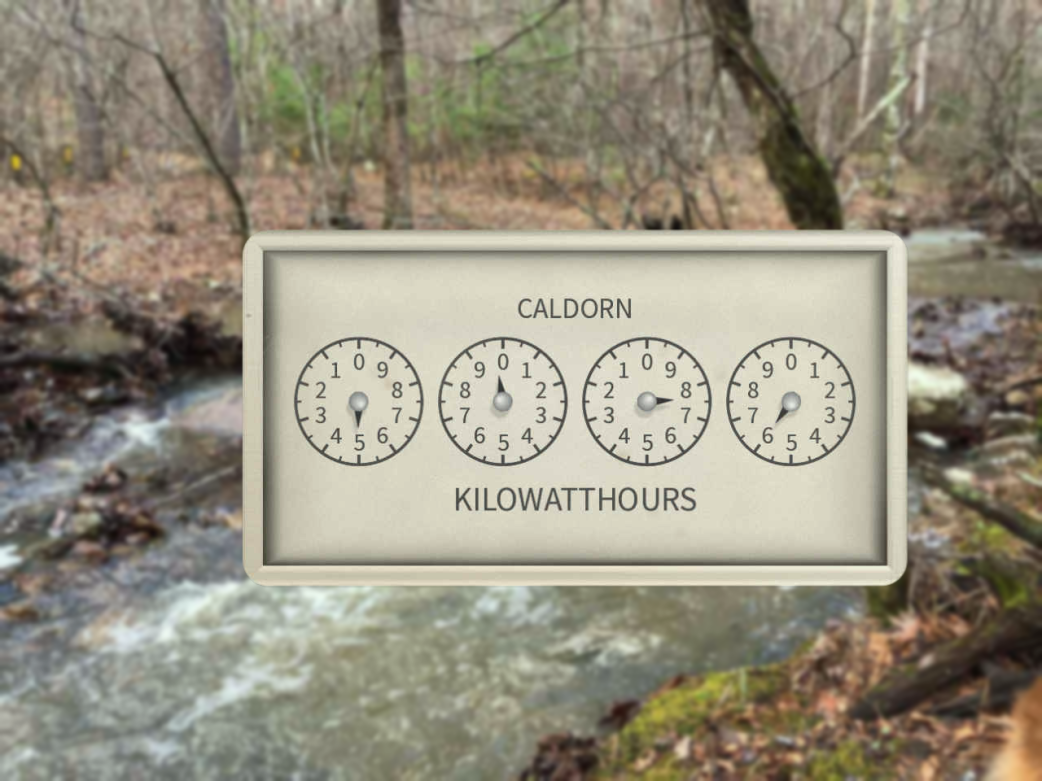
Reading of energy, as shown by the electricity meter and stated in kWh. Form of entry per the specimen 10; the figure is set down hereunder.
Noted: 4976
